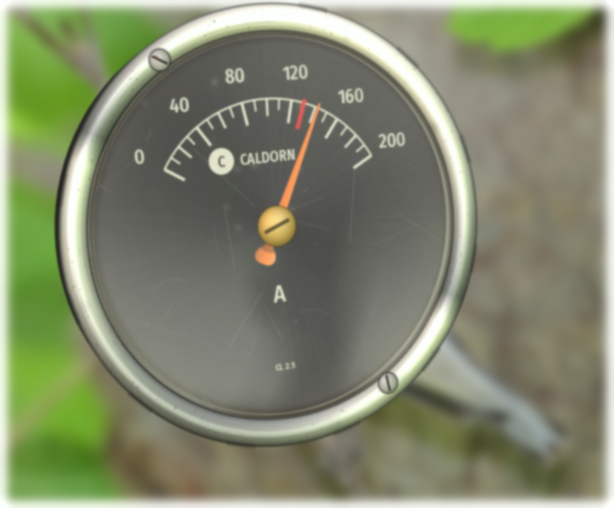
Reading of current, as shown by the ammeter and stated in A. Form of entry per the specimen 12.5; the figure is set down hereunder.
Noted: 140
